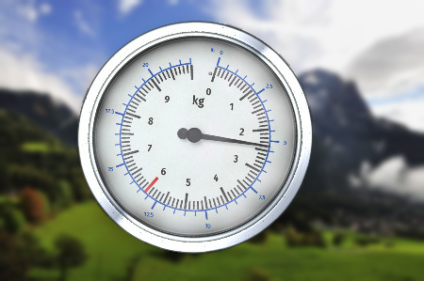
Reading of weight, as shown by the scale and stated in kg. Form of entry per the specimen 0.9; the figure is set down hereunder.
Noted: 2.4
